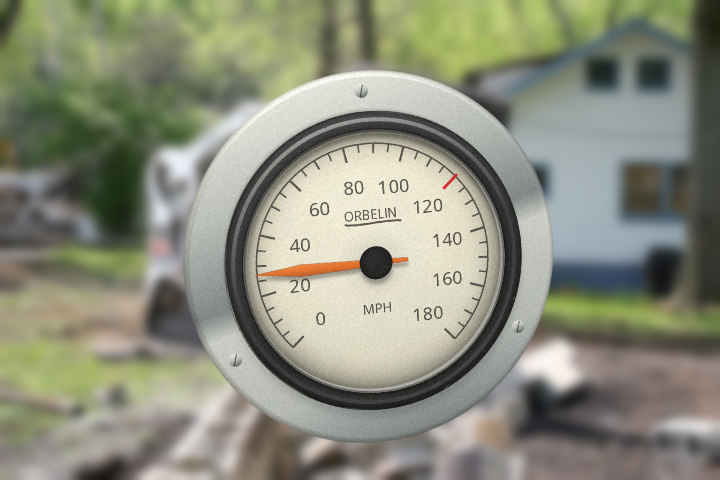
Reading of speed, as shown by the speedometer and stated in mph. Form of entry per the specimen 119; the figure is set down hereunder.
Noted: 27.5
